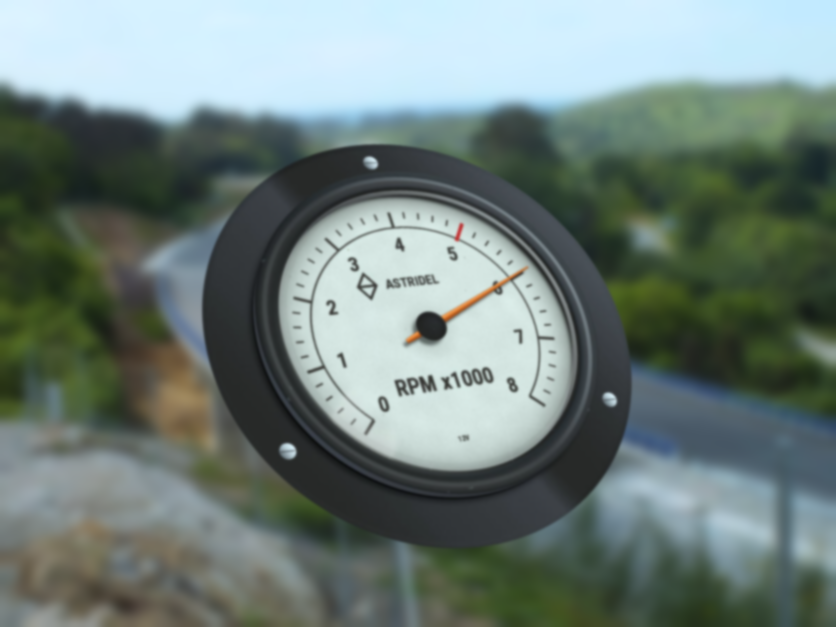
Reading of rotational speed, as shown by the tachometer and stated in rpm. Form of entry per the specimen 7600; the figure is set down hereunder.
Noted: 6000
